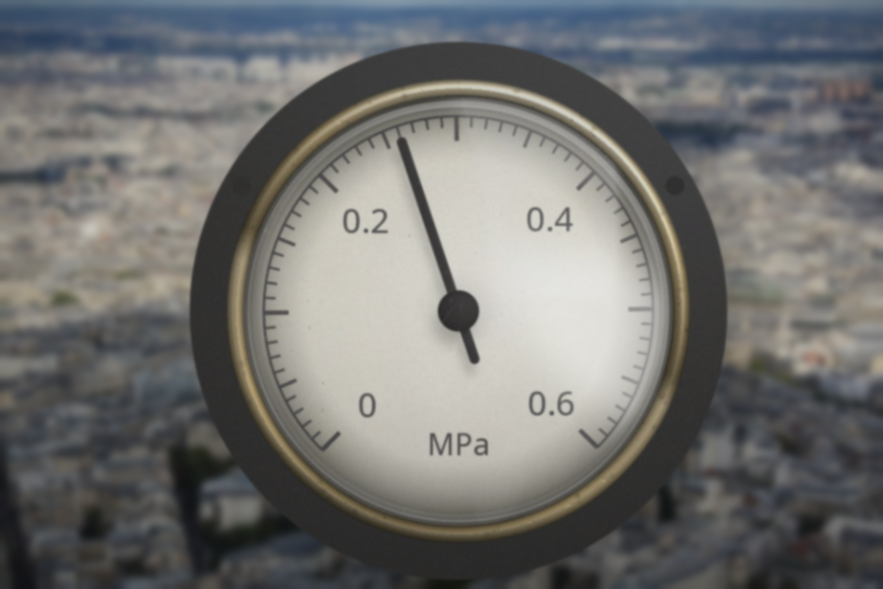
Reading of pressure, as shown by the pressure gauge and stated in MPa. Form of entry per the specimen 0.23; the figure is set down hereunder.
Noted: 0.26
